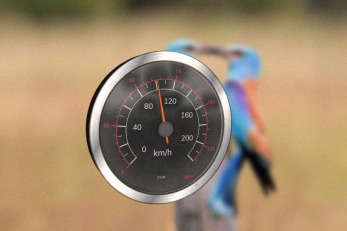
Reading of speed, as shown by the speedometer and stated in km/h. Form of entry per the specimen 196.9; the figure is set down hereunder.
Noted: 100
